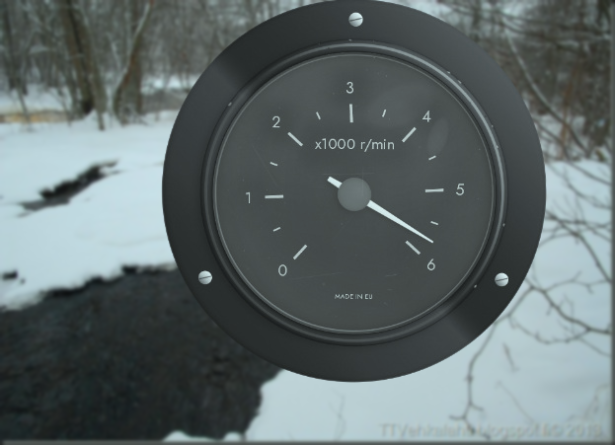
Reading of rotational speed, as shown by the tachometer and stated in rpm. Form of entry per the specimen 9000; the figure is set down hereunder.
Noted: 5750
